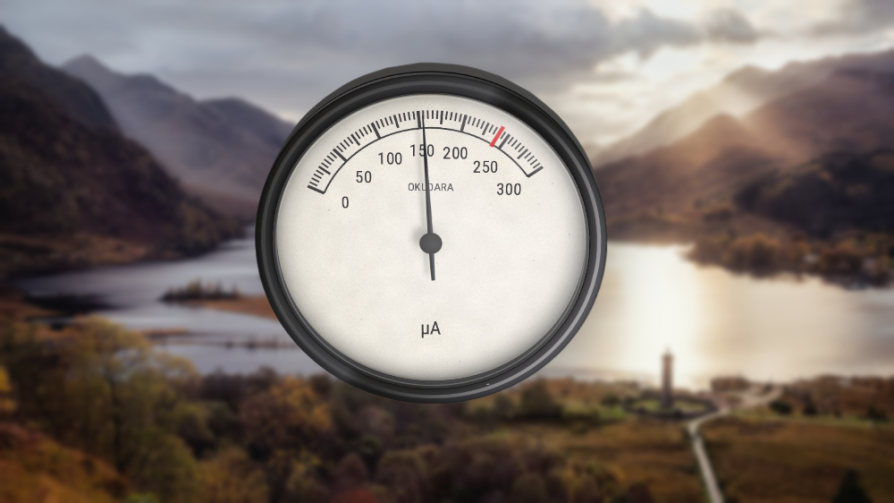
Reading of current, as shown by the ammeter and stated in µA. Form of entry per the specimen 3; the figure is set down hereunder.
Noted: 155
